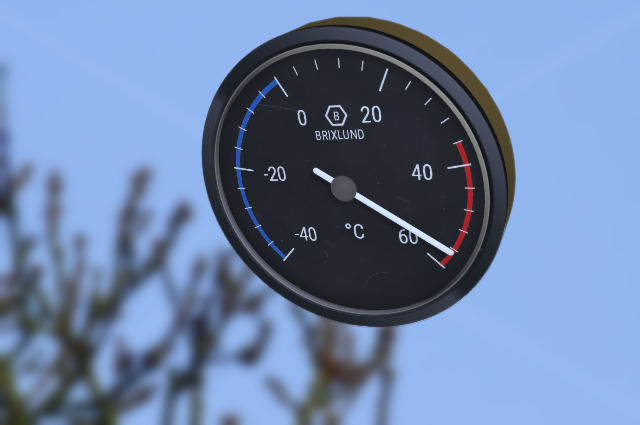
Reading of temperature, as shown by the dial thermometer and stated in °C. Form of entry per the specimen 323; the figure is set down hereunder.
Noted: 56
